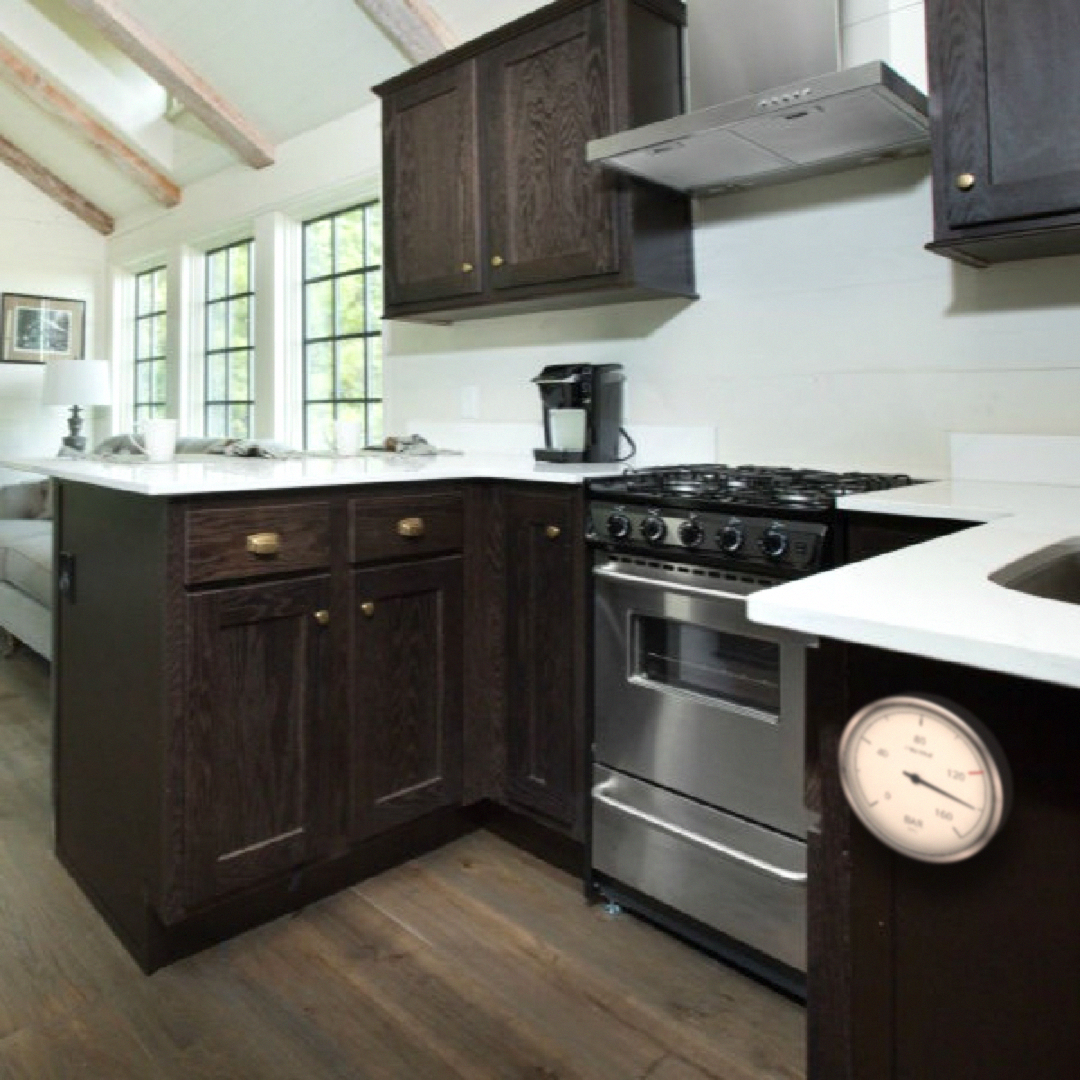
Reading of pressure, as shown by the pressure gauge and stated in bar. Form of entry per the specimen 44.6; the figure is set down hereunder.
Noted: 140
